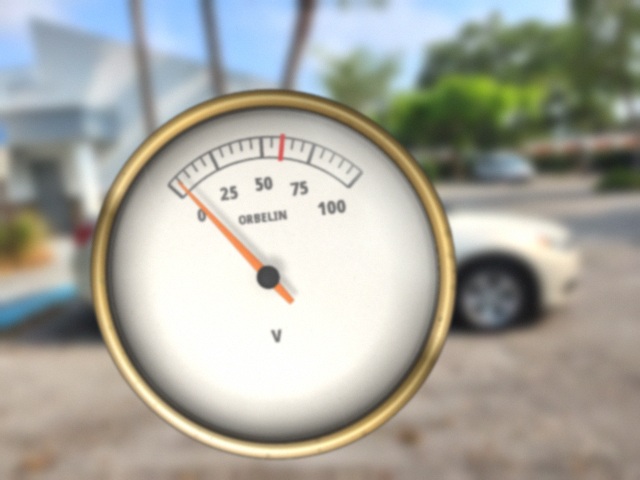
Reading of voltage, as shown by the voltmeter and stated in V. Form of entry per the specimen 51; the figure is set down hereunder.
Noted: 5
